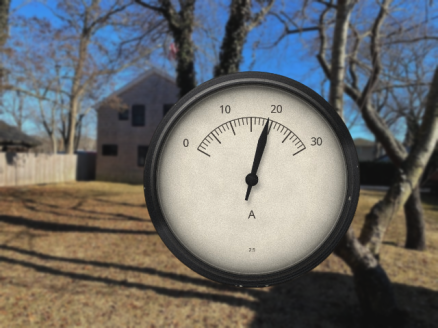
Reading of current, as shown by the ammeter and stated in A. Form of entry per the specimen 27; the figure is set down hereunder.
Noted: 19
